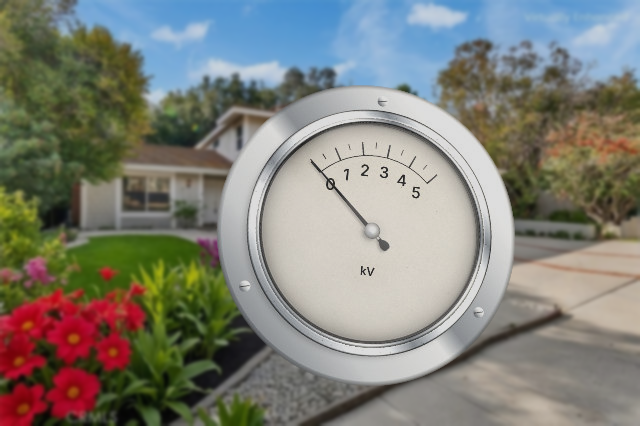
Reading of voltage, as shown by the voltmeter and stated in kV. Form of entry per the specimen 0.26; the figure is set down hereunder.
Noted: 0
